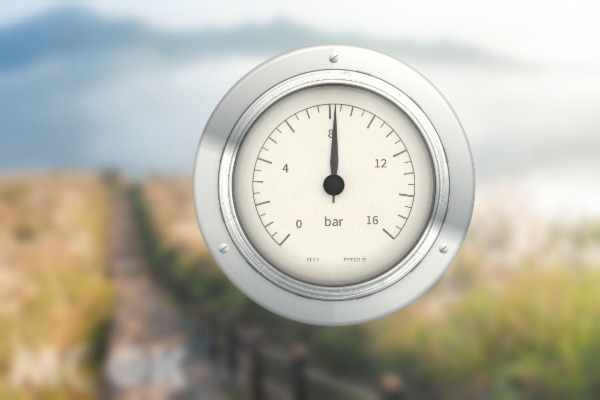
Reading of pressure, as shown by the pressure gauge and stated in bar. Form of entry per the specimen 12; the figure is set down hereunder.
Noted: 8.25
